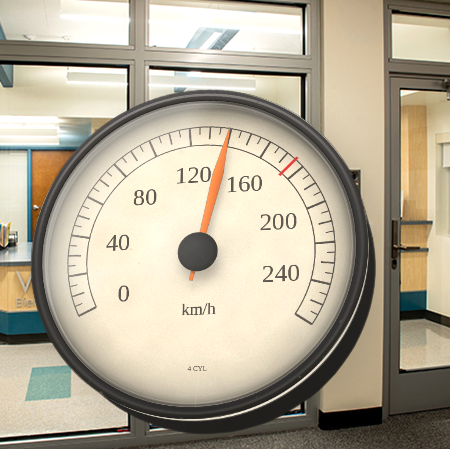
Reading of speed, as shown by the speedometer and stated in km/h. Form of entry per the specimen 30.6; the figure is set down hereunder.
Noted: 140
